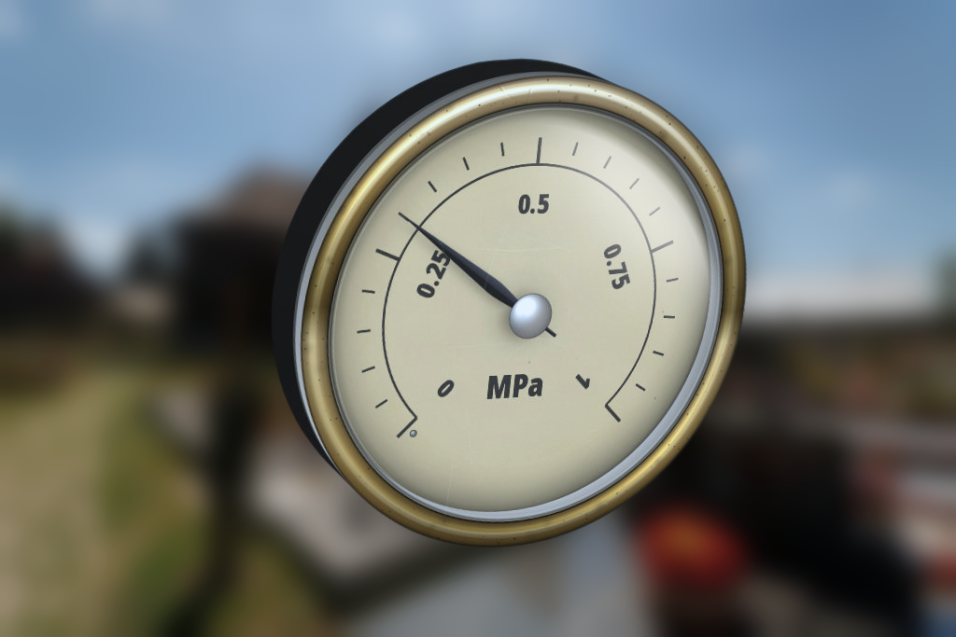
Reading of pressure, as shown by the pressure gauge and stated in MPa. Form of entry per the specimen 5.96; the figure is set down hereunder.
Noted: 0.3
